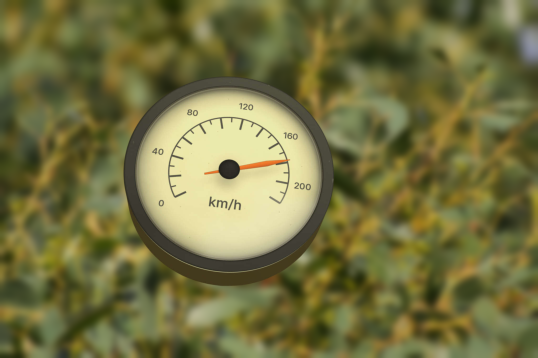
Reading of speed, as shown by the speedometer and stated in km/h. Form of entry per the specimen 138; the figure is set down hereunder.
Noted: 180
